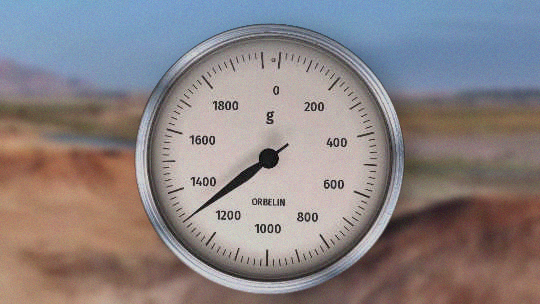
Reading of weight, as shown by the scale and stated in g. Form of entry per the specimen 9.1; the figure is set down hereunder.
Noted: 1300
